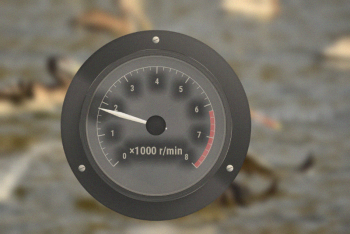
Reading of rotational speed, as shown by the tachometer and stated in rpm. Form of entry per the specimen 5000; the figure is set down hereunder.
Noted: 1800
